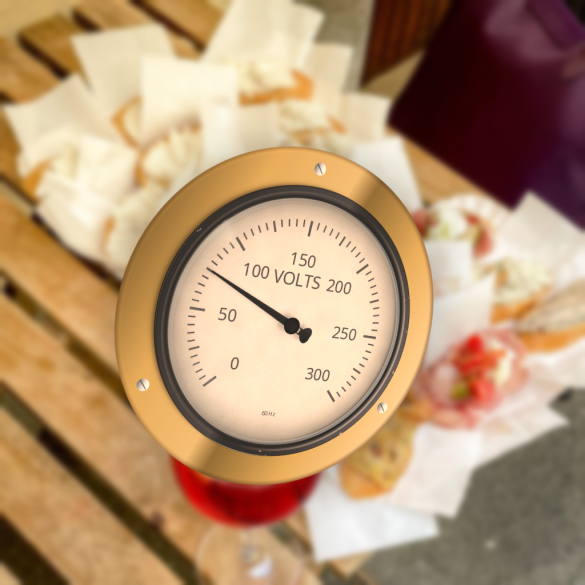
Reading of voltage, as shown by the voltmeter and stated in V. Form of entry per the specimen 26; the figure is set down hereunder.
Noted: 75
